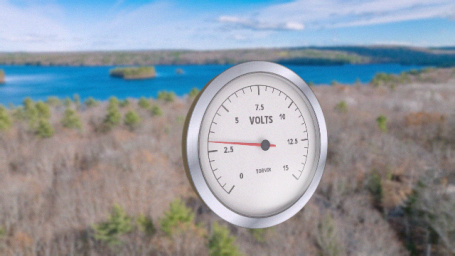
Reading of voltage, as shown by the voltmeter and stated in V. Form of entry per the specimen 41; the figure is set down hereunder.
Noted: 3
